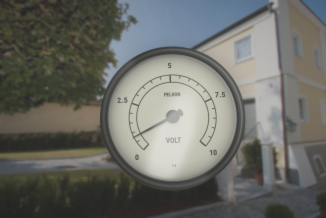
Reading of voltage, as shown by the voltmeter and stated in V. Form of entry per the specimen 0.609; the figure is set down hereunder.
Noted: 0.75
